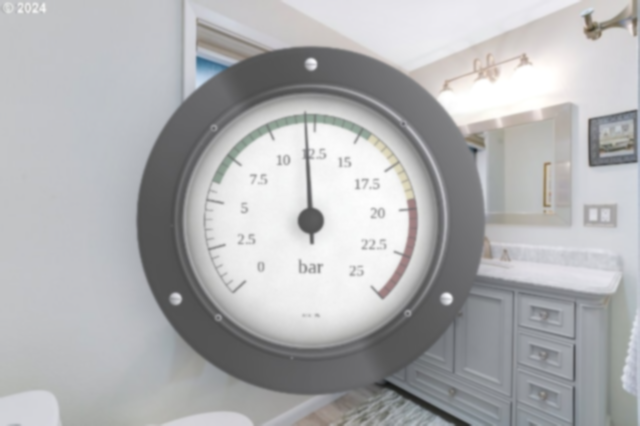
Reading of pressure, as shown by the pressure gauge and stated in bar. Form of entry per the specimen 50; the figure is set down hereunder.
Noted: 12
